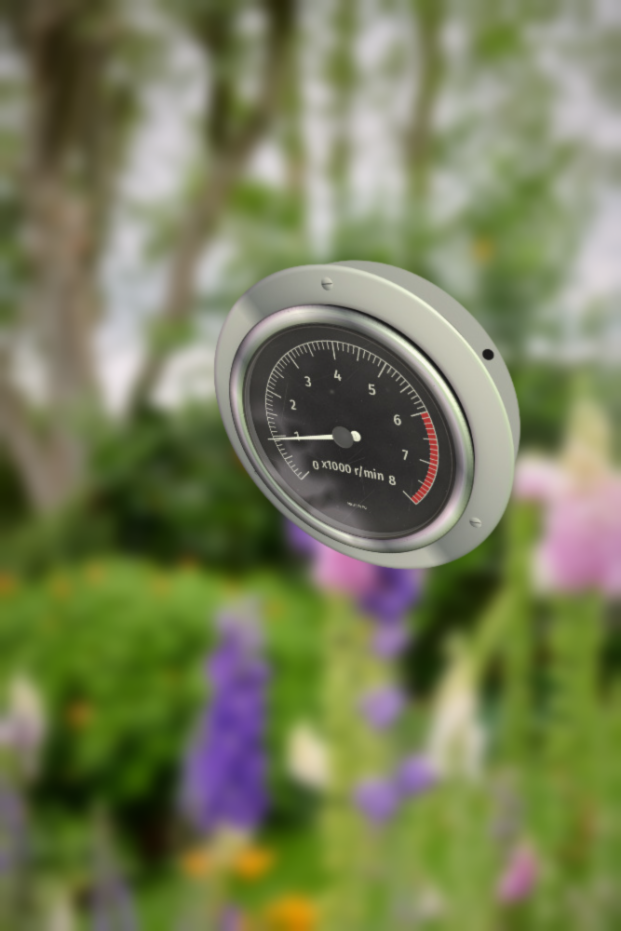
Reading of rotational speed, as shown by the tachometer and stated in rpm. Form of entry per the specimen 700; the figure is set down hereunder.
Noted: 1000
